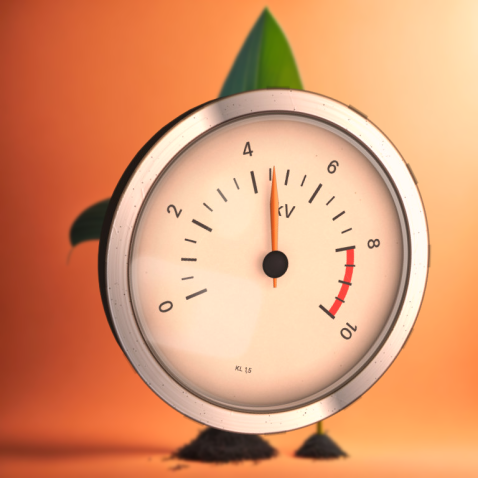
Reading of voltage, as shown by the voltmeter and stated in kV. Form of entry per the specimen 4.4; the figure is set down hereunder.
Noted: 4.5
